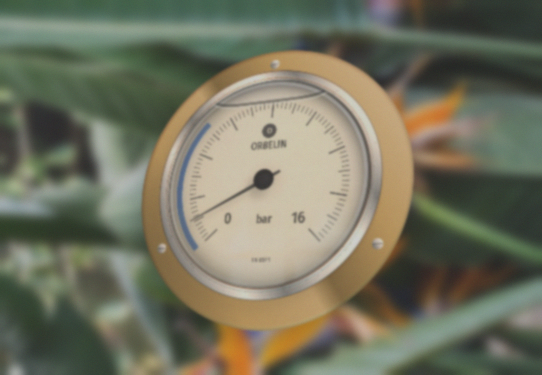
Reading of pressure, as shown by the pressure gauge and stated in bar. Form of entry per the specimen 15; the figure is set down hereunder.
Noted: 1
